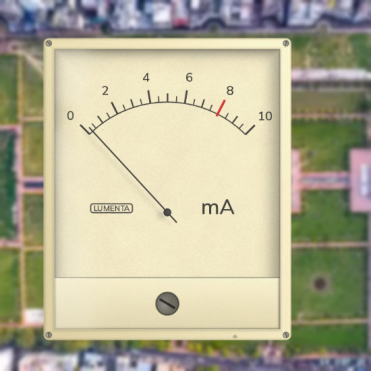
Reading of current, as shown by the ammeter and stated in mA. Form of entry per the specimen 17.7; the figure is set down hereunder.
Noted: 0.25
